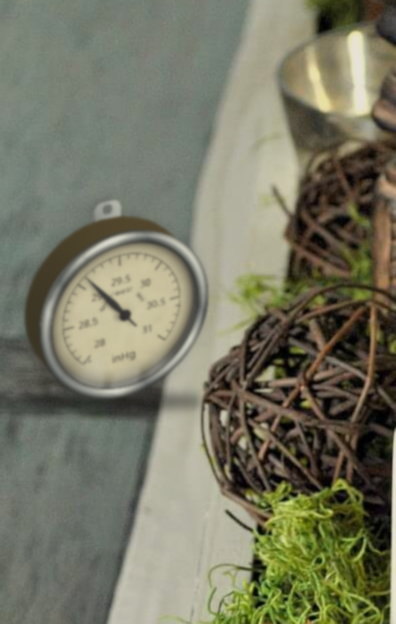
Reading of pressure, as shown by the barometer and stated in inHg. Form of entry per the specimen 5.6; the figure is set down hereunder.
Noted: 29.1
